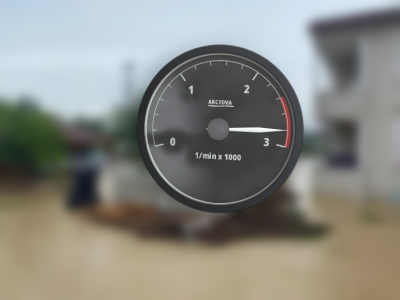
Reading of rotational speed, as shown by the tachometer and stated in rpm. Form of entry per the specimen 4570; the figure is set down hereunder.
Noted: 2800
